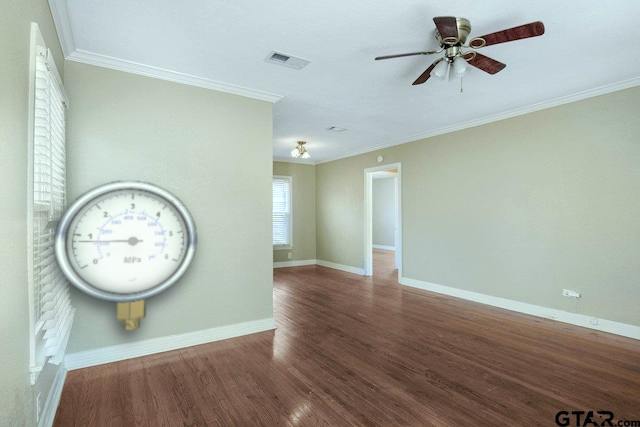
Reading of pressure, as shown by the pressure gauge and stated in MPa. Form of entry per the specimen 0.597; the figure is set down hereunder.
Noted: 0.8
